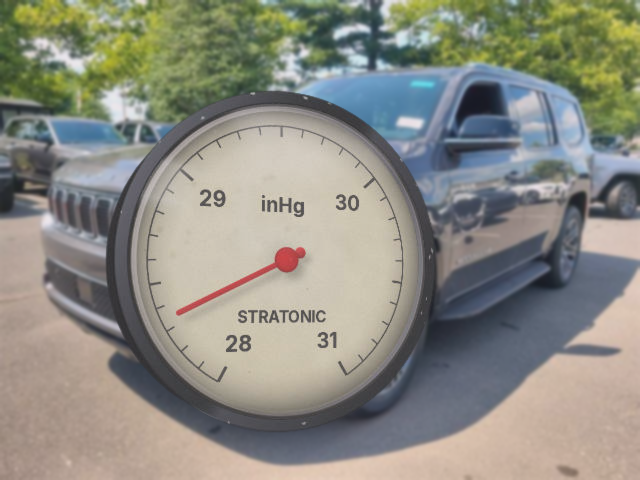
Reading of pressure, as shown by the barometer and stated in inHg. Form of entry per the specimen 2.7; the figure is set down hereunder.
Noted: 28.35
